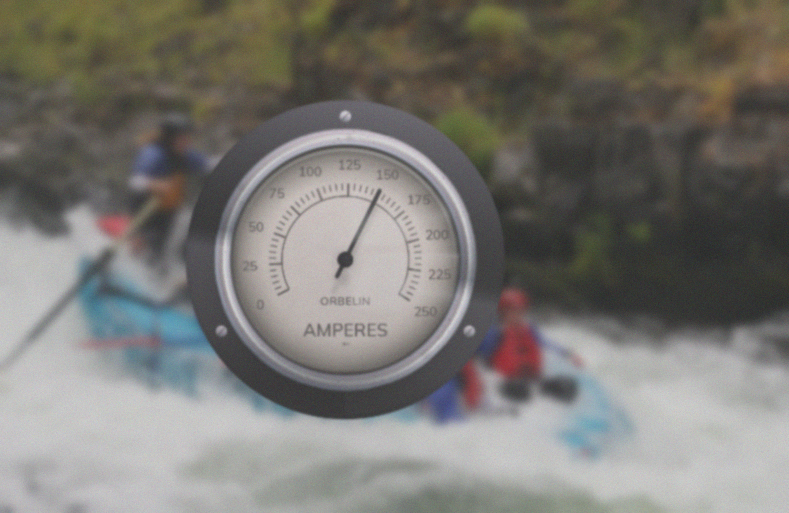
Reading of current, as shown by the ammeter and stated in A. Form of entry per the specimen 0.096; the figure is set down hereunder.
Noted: 150
